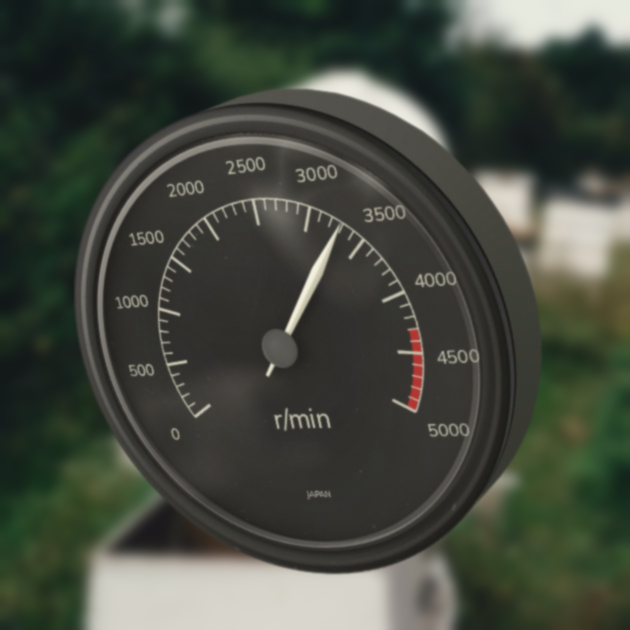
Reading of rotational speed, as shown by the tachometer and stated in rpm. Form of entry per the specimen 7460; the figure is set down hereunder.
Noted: 3300
